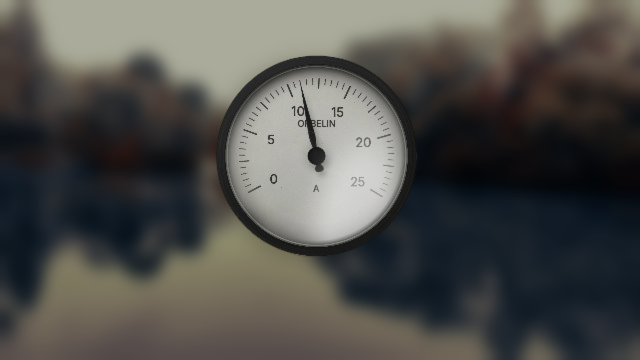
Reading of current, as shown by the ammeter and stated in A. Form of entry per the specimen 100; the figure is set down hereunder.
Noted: 11
